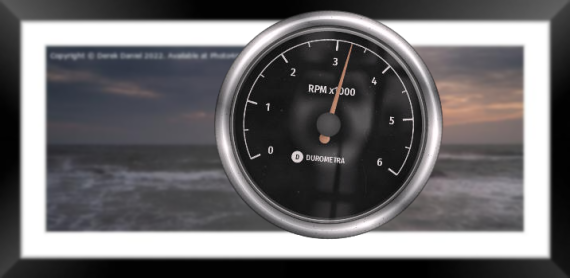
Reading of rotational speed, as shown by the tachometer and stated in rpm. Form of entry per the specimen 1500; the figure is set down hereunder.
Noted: 3250
